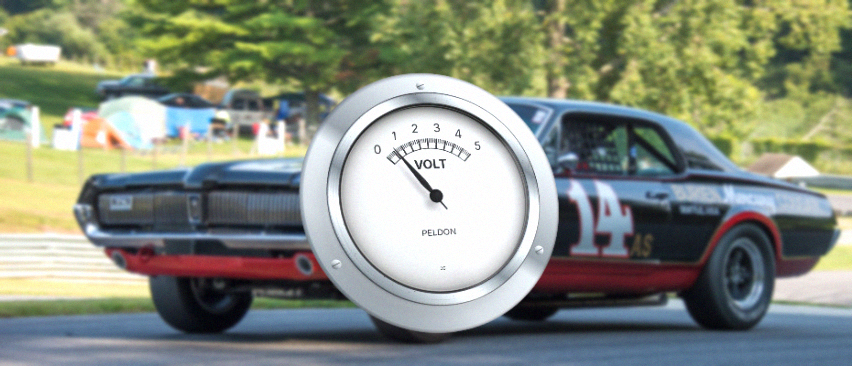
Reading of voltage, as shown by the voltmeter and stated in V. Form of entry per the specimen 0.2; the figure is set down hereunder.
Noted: 0.5
